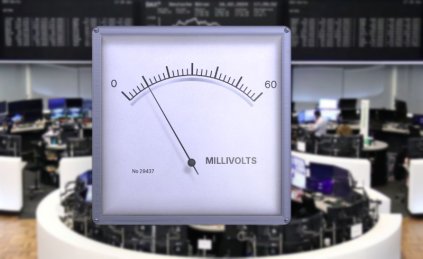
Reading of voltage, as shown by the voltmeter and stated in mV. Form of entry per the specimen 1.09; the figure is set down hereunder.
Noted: 10
